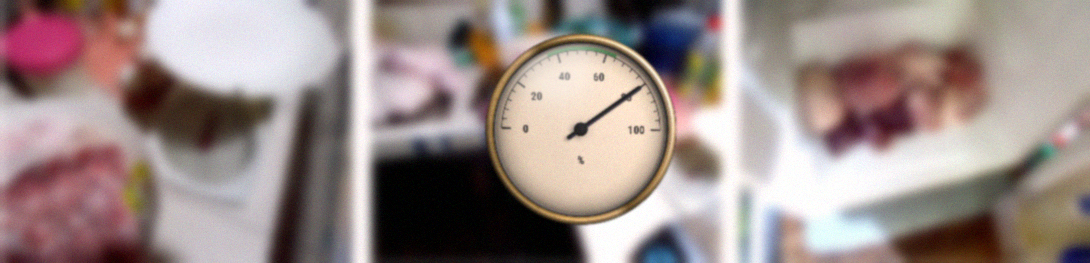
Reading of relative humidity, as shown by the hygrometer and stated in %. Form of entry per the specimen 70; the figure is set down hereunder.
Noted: 80
